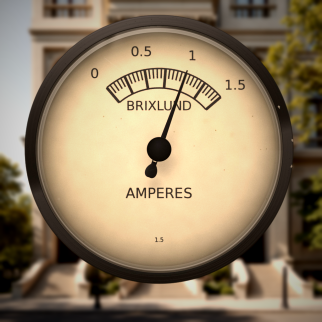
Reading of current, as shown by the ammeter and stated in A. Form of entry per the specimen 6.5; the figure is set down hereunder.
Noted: 1
